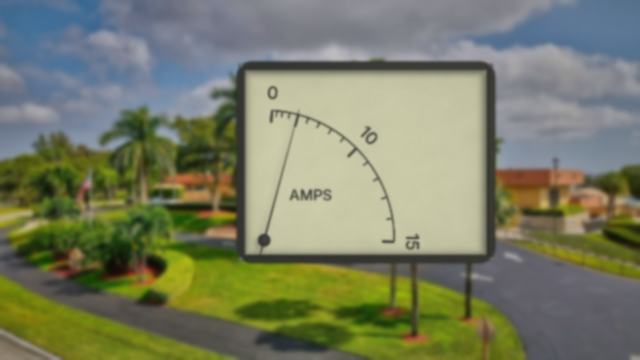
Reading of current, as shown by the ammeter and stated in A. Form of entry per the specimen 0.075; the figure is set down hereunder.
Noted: 5
